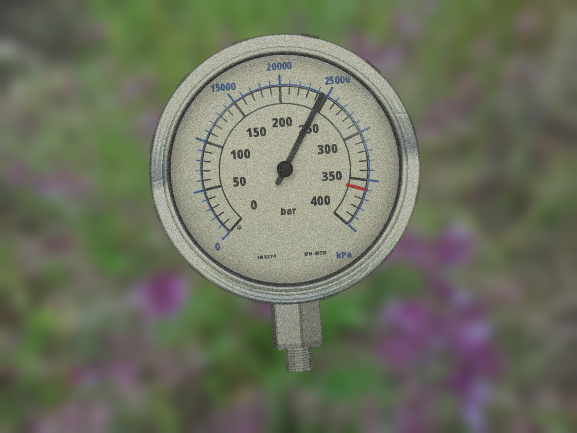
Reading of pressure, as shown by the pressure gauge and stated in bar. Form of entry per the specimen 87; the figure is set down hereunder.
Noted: 245
